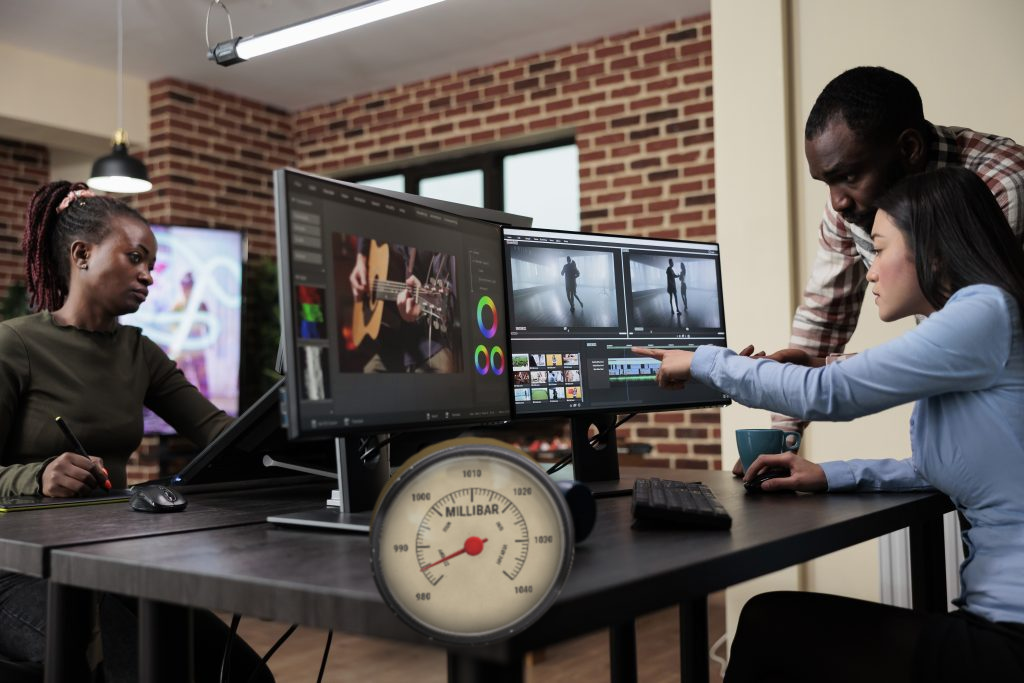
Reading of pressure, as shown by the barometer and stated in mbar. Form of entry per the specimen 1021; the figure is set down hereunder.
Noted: 985
